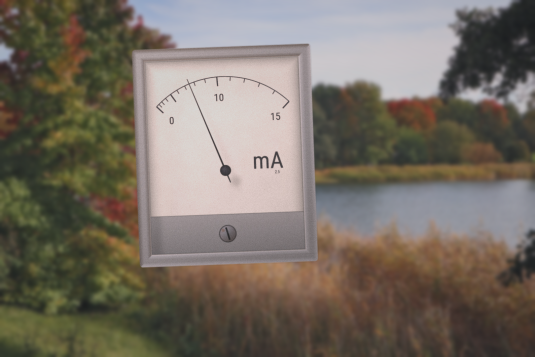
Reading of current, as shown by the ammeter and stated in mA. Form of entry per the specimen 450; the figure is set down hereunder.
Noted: 7.5
